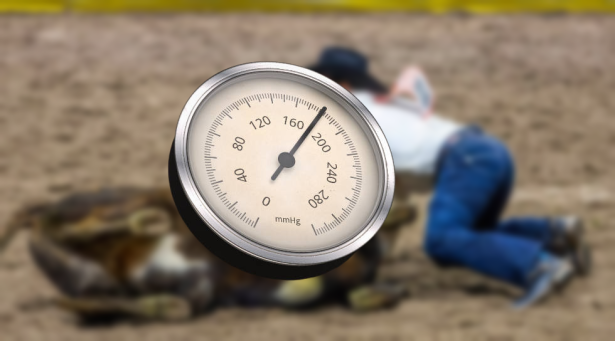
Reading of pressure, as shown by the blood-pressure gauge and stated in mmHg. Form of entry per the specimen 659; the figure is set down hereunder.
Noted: 180
